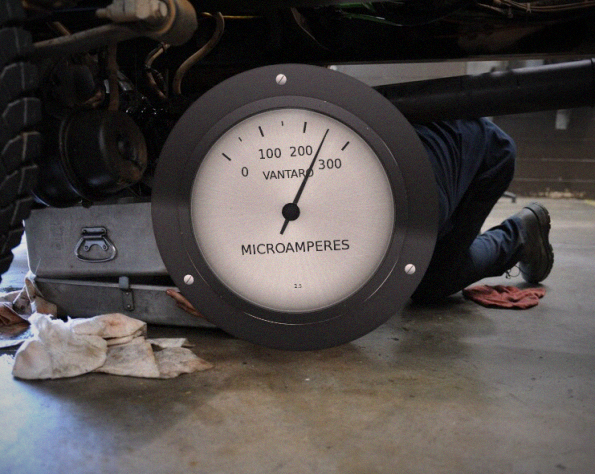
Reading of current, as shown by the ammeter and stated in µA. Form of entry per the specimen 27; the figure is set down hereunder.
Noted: 250
